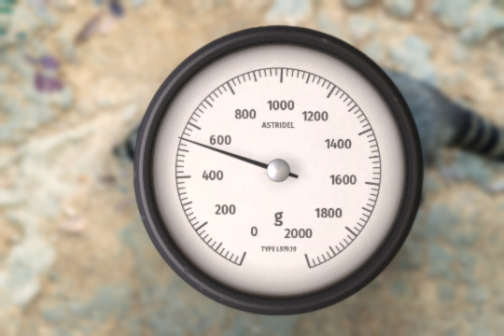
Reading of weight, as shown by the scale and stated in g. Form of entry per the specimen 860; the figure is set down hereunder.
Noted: 540
